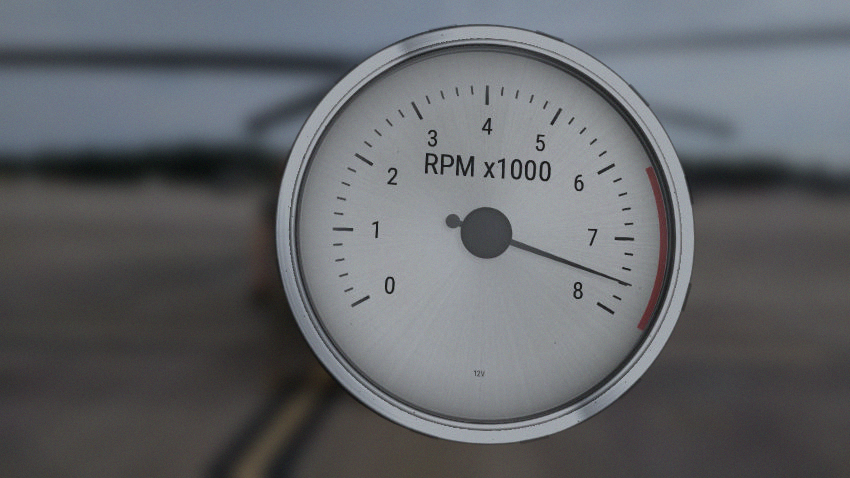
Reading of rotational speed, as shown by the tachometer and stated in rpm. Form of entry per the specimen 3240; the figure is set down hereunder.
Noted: 7600
